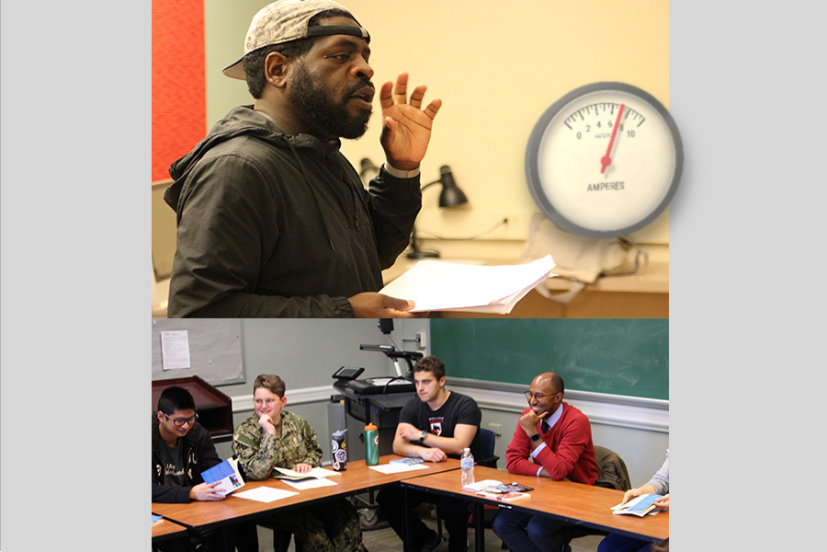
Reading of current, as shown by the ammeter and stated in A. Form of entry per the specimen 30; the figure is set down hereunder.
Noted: 7
